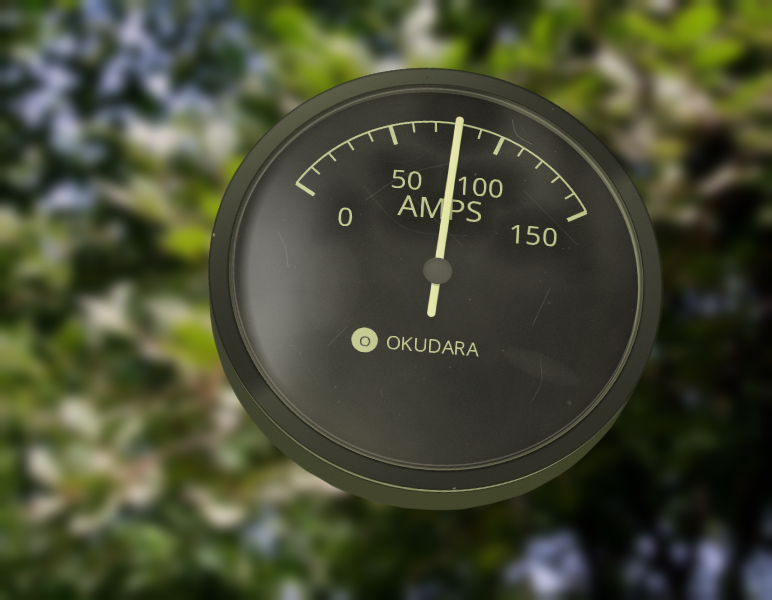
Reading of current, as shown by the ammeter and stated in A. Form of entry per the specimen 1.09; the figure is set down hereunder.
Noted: 80
